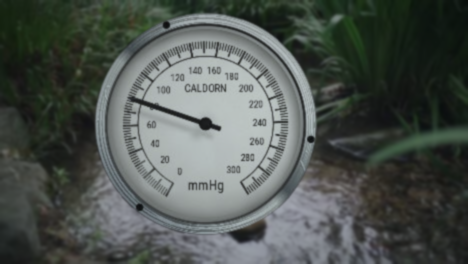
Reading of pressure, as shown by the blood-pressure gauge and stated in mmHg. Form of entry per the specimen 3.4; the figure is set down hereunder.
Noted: 80
